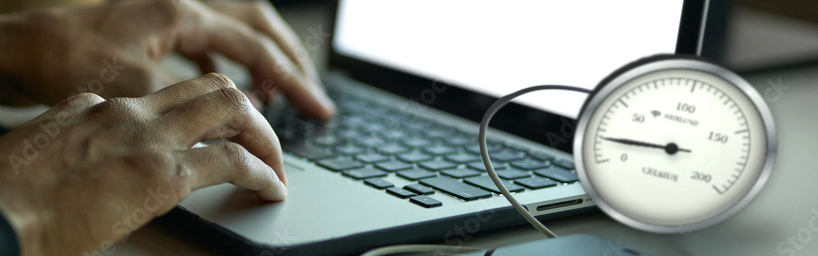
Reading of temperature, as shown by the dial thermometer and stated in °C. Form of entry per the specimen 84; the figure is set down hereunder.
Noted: 20
